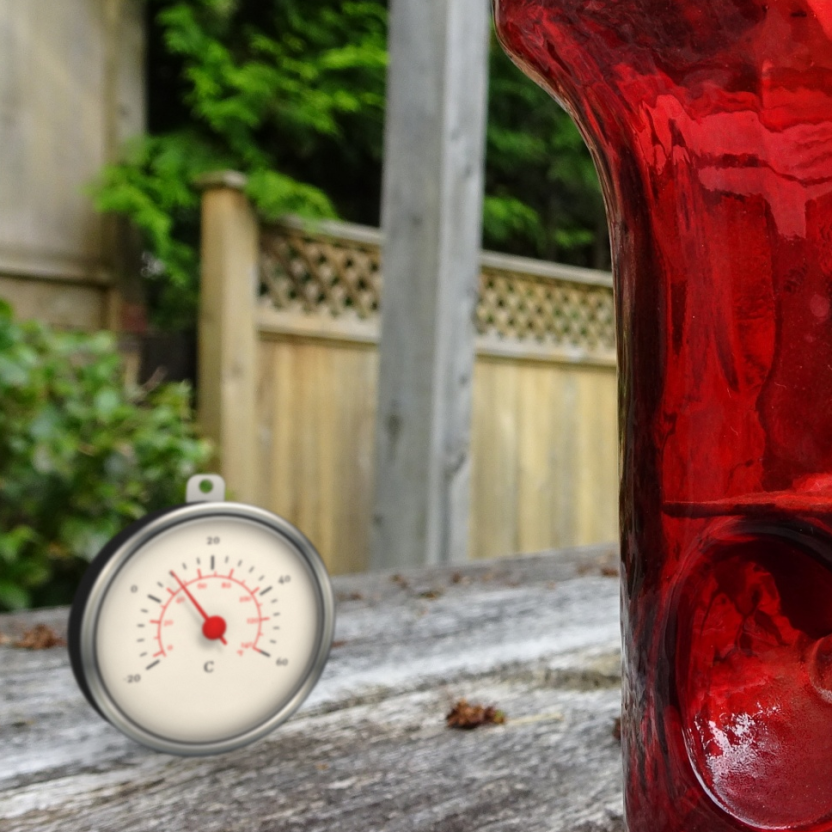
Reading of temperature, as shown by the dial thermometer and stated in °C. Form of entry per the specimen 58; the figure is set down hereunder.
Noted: 8
